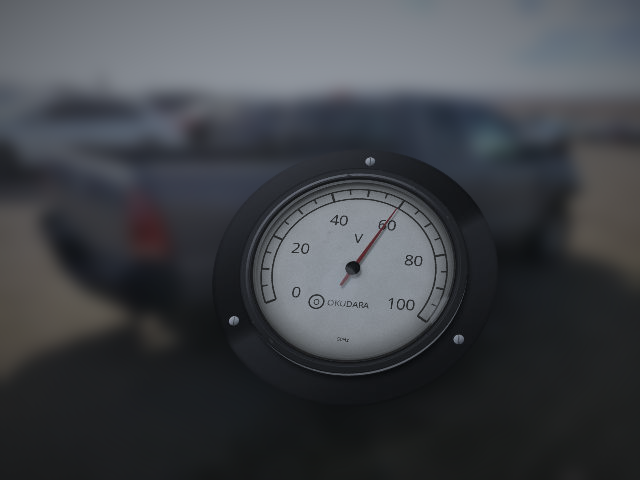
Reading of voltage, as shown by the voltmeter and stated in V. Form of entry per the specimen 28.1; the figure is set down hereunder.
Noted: 60
